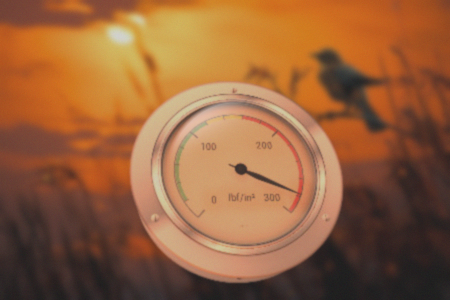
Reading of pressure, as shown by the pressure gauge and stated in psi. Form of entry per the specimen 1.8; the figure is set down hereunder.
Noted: 280
